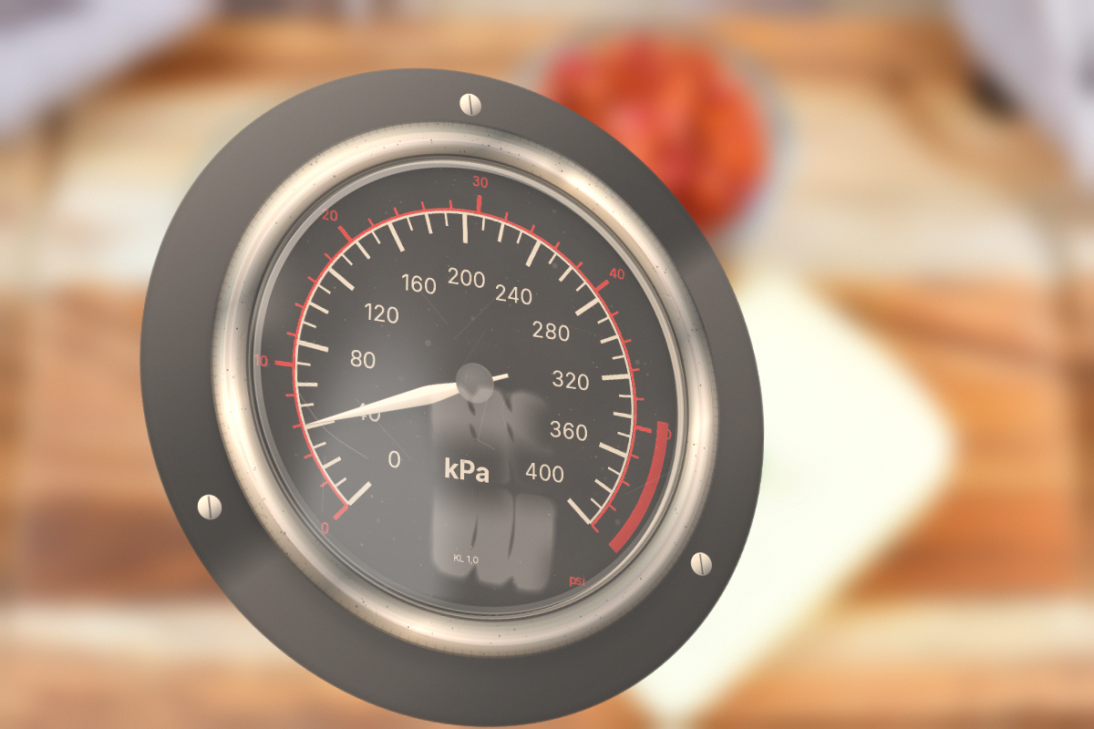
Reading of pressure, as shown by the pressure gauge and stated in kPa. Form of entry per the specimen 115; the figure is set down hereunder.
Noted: 40
